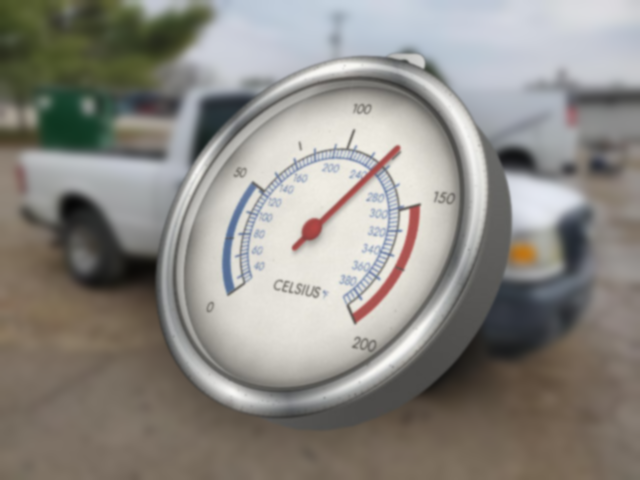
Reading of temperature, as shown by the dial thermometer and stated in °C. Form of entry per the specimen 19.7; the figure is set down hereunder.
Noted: 125
